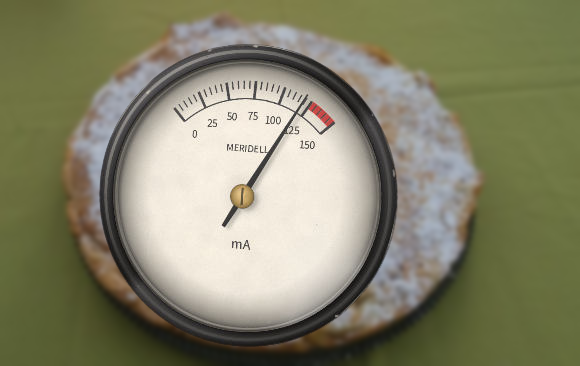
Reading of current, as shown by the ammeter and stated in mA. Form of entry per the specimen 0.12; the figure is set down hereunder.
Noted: 120
